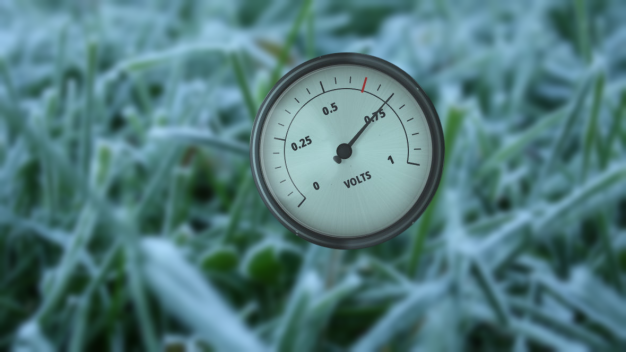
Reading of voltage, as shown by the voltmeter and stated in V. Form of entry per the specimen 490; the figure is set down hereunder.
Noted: 0.75
